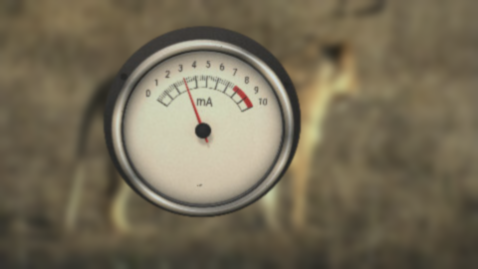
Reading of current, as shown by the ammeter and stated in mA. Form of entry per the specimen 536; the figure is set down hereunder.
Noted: 3
